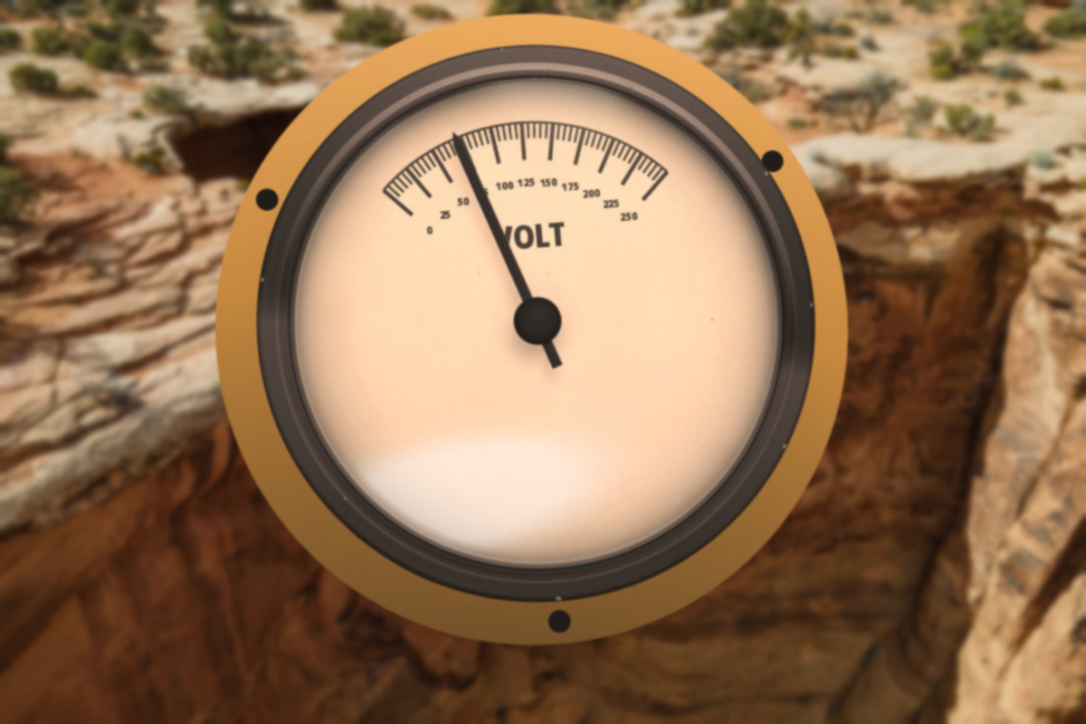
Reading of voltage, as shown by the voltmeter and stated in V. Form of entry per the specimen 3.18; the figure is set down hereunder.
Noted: 70
